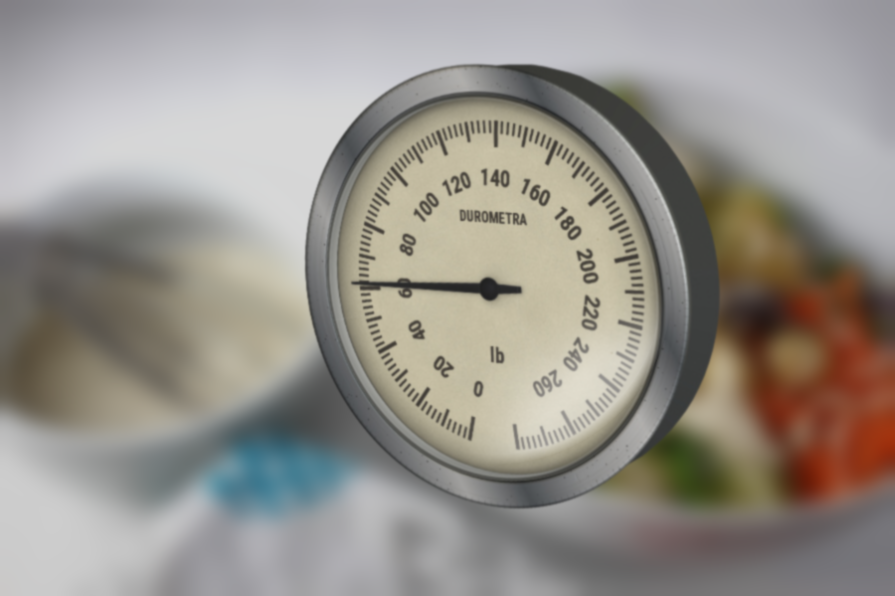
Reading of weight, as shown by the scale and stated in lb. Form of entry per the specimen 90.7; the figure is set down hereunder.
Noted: 62
